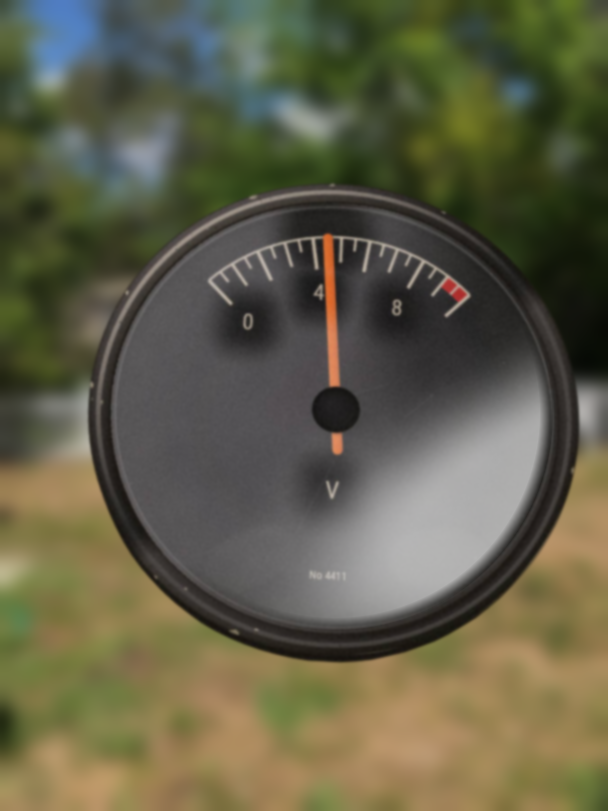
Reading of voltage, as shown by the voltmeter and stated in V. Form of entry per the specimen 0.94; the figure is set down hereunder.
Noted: 4.5
